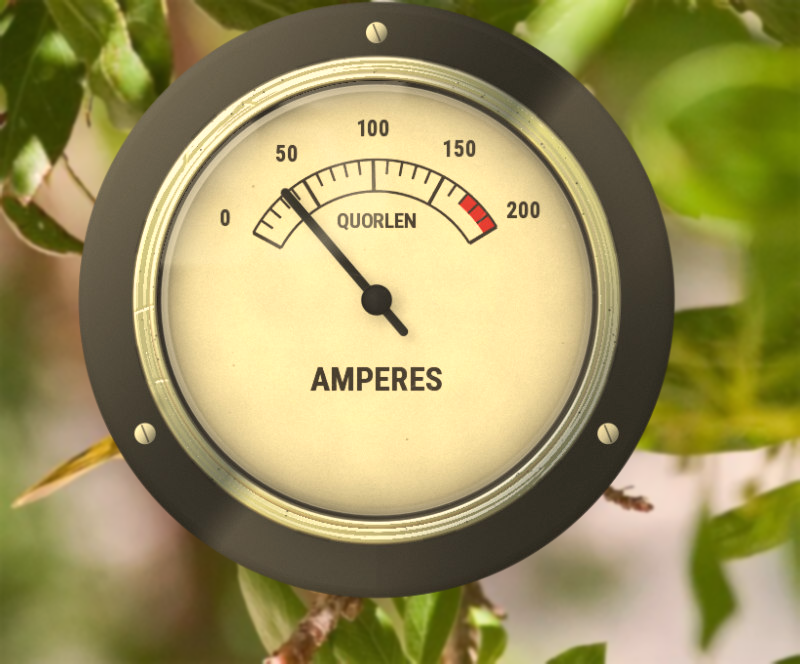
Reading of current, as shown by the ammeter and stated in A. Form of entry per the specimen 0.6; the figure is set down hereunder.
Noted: 35
